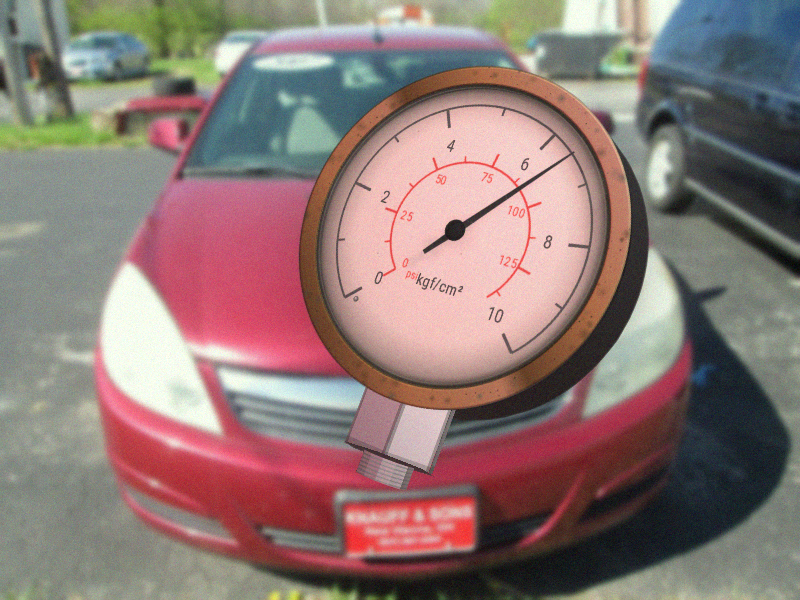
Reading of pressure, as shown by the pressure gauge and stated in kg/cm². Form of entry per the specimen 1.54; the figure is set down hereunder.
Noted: 6.5
